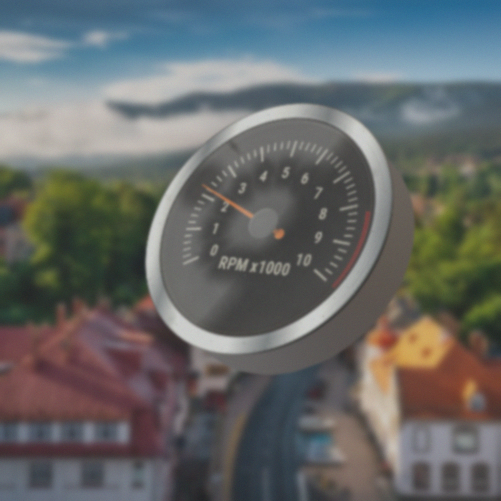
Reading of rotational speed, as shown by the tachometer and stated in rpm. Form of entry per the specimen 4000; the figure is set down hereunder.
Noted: 2200
